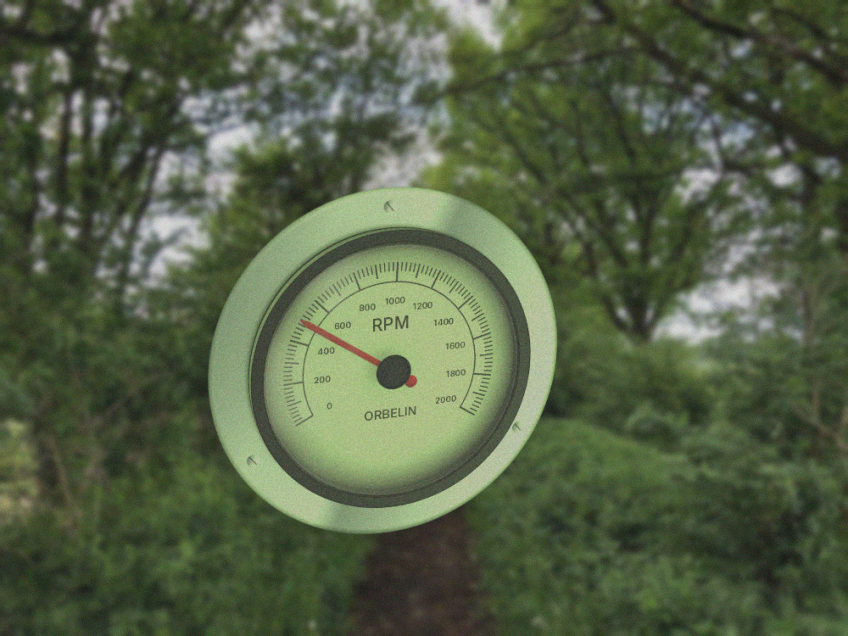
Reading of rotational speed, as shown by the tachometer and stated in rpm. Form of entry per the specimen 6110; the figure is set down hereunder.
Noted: 500
